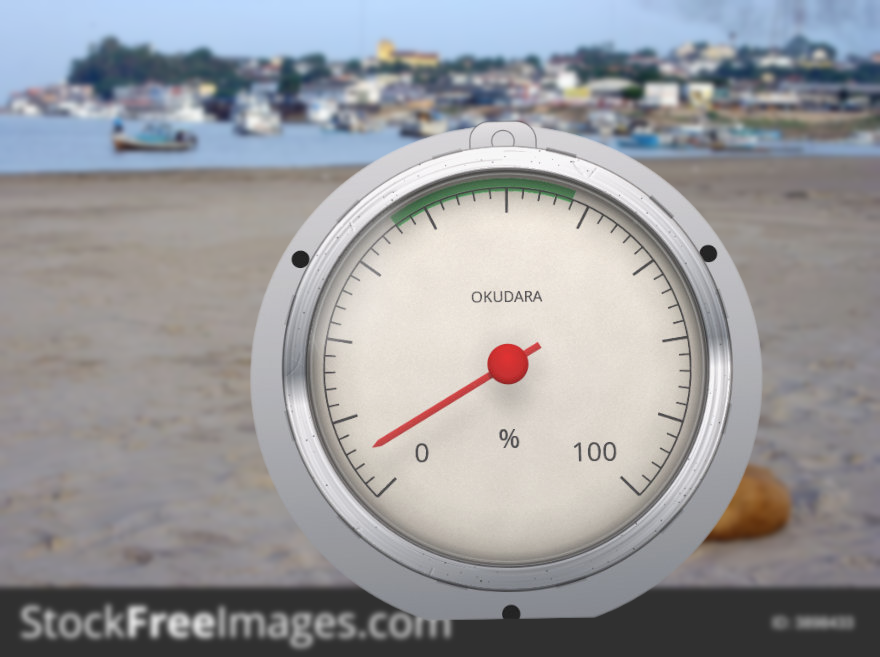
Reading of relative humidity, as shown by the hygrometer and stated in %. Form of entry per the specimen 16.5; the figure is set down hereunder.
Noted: 5
